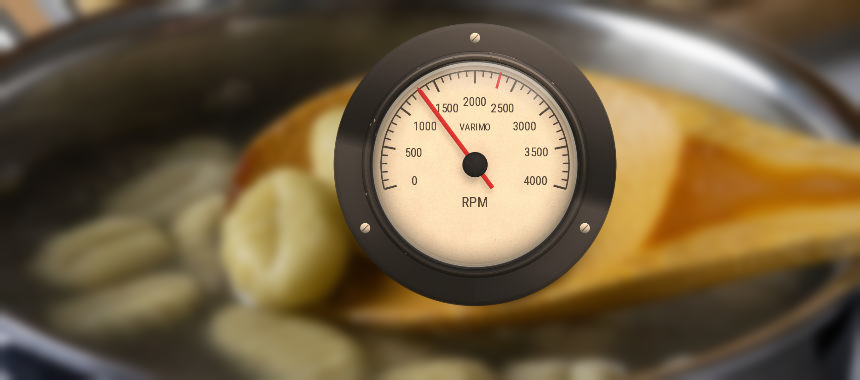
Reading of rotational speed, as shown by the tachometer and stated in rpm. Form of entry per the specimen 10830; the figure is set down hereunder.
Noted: 1300
